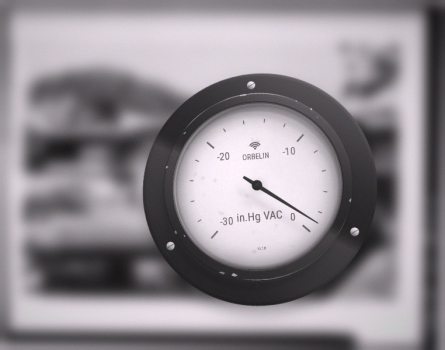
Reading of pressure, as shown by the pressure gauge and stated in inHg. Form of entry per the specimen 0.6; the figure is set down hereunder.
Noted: -1
